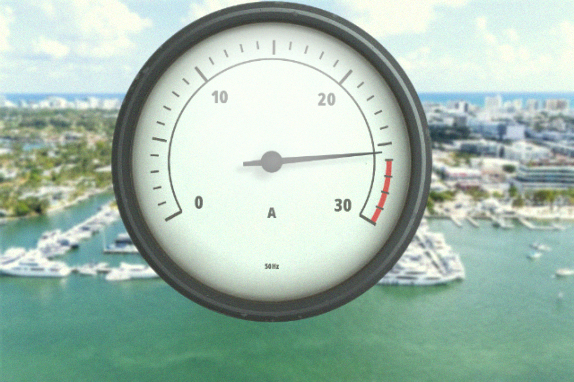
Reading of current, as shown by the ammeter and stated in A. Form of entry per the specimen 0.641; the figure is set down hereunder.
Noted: 25.5
